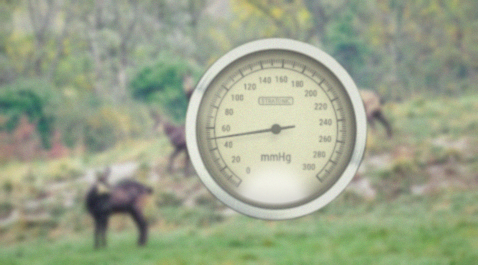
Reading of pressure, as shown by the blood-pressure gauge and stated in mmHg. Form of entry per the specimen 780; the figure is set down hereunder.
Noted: 50
